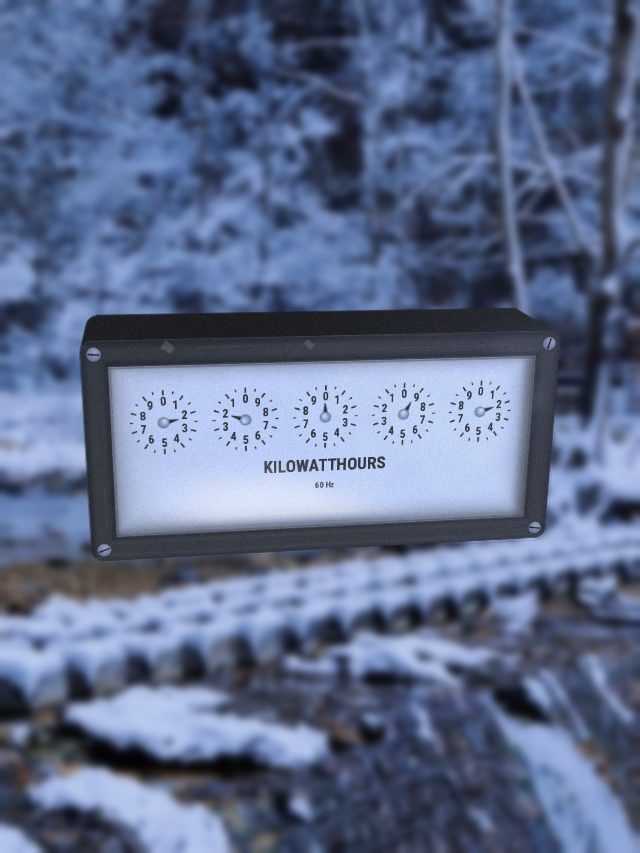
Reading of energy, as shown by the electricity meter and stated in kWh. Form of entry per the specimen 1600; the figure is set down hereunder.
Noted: 21992
